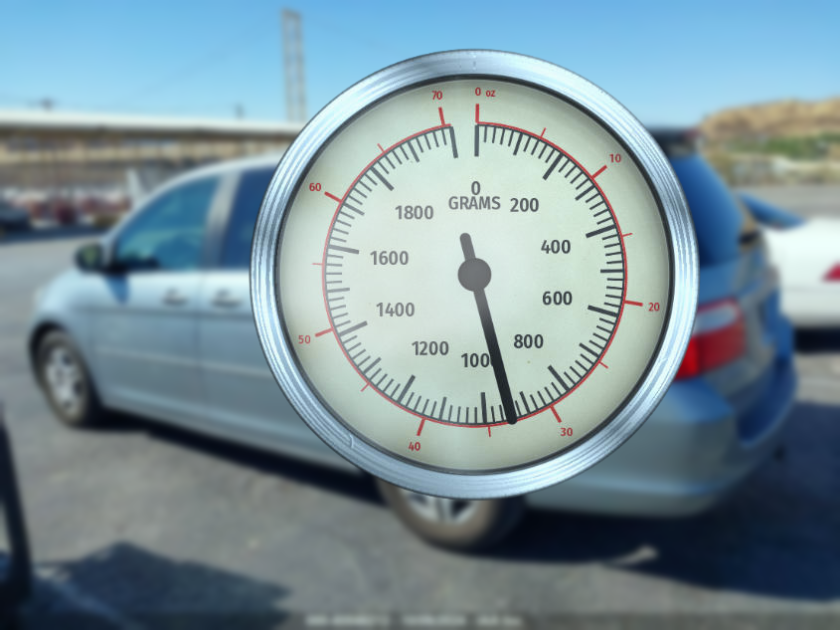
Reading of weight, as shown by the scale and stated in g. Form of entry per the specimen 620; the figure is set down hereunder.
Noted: 940
